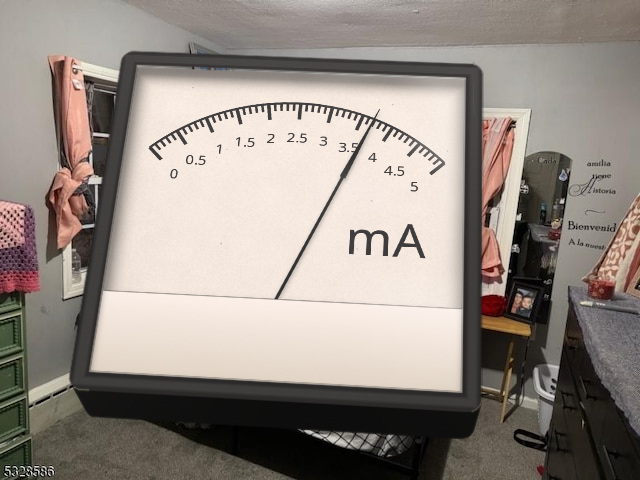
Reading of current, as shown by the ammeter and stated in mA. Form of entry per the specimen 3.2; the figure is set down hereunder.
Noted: 3.7
